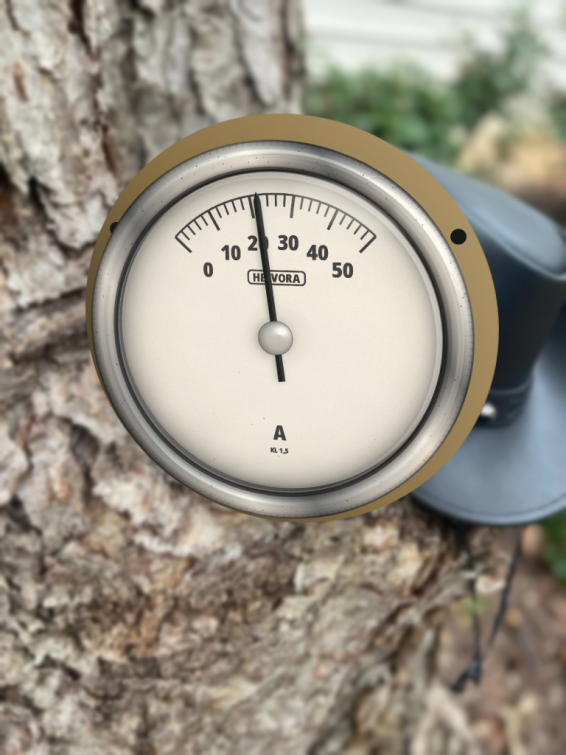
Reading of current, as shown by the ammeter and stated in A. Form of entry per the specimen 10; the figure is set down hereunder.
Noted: 22
